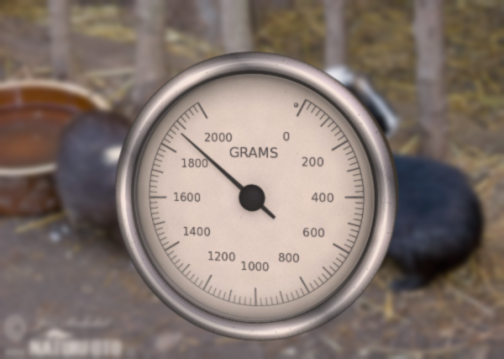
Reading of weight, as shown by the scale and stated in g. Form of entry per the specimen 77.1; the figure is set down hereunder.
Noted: 1880
